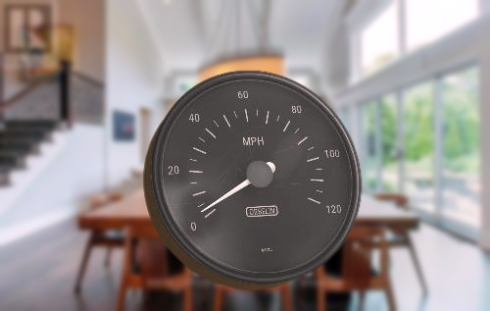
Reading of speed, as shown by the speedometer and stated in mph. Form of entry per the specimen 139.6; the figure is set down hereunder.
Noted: 2.5
